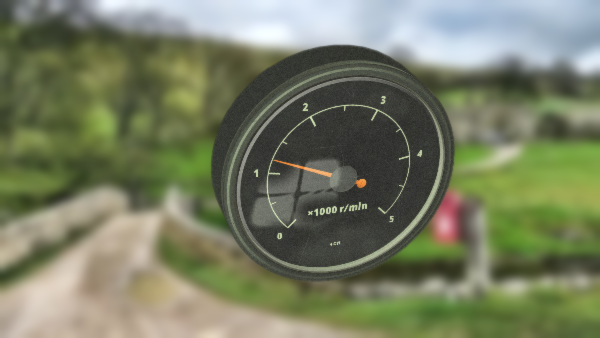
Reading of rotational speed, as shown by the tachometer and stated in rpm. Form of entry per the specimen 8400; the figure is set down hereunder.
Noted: 1250
